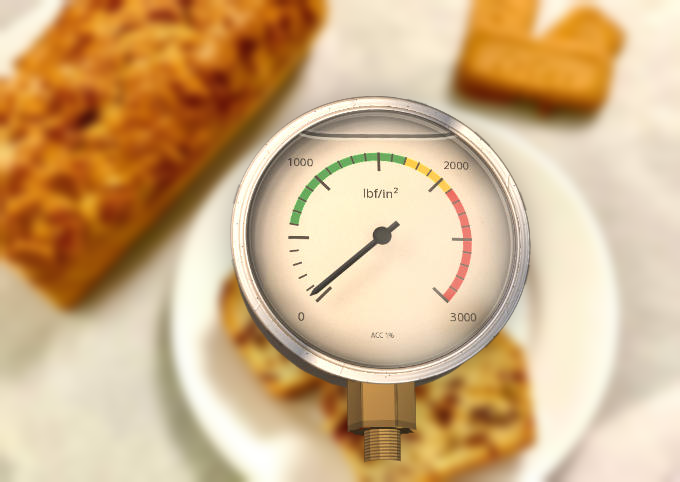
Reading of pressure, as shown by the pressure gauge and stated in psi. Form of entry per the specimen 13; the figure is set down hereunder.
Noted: 50
